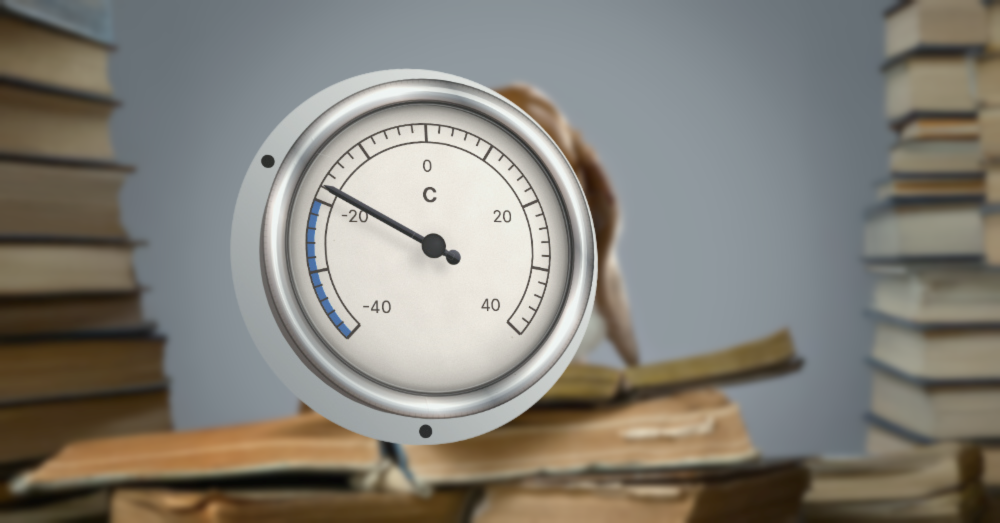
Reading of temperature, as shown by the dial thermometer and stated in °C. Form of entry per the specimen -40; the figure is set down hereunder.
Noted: -18
